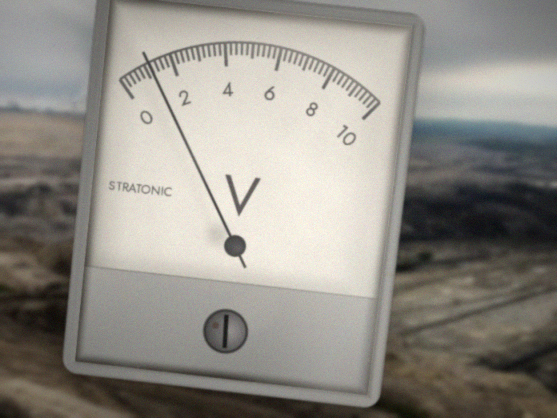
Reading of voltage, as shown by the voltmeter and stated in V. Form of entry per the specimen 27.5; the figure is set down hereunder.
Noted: 1.2
